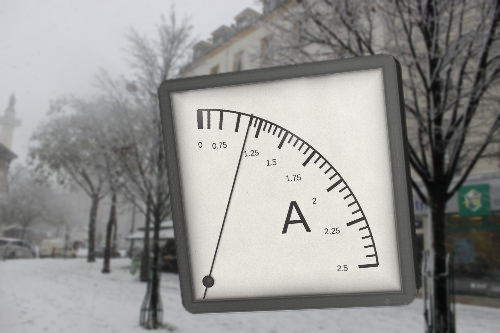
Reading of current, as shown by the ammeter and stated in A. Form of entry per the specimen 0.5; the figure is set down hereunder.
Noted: 1.15
